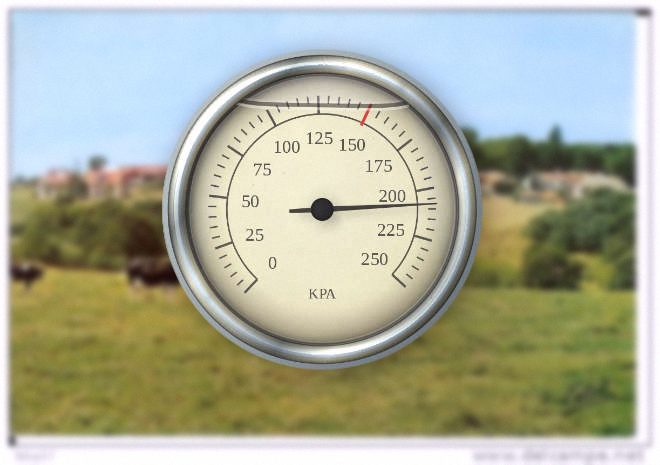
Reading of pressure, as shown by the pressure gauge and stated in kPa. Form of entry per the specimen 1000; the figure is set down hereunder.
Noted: 207.5
